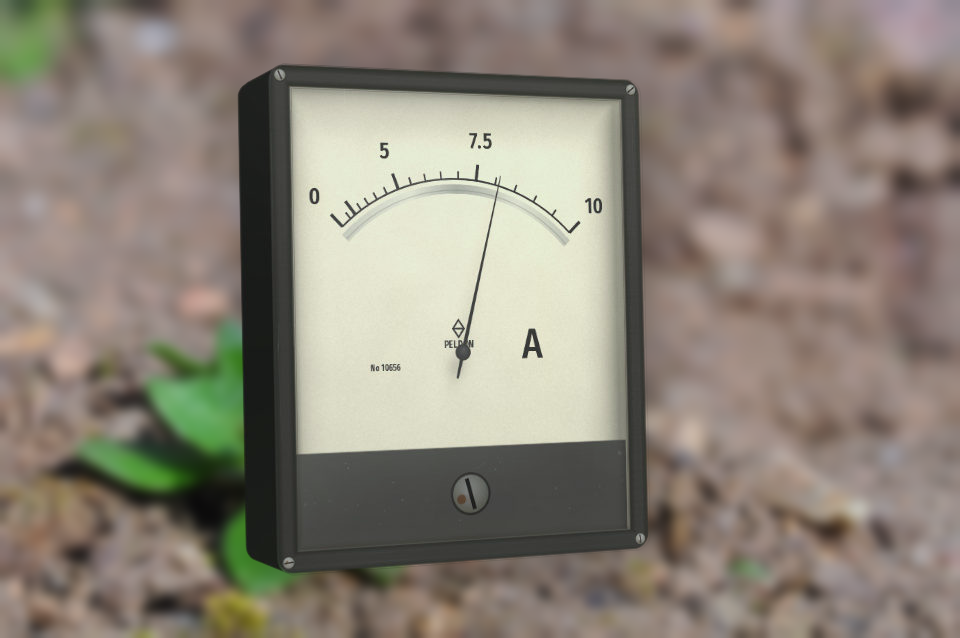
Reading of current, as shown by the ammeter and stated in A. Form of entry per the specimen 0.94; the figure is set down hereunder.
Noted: 8
